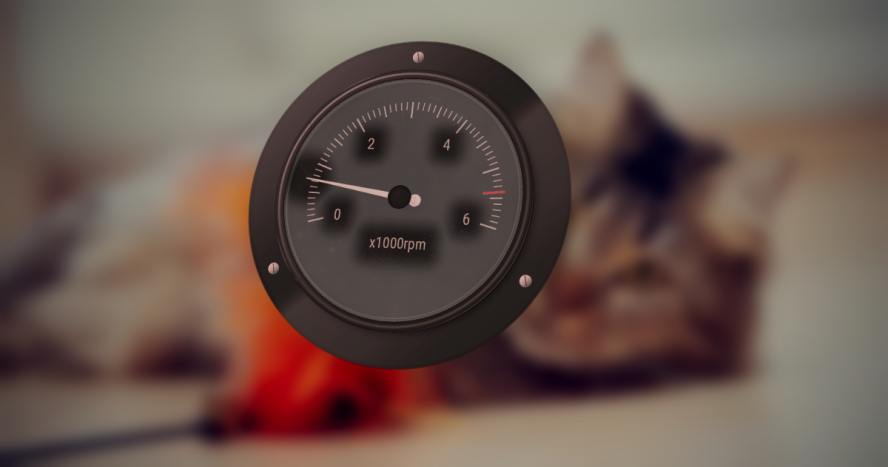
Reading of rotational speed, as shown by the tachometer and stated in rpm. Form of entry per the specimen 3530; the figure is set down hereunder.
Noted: 700
